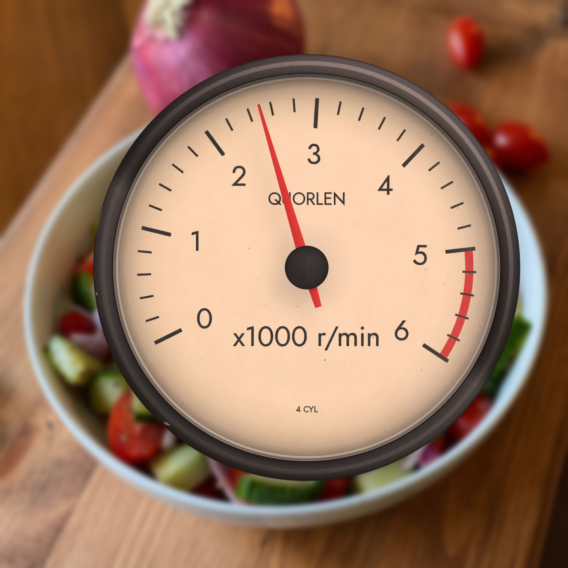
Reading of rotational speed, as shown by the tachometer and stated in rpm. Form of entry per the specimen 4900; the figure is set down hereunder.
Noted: 2500
